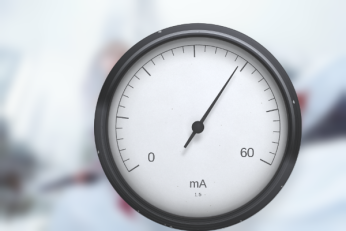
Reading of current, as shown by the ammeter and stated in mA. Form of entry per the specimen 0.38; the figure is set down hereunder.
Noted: 39
